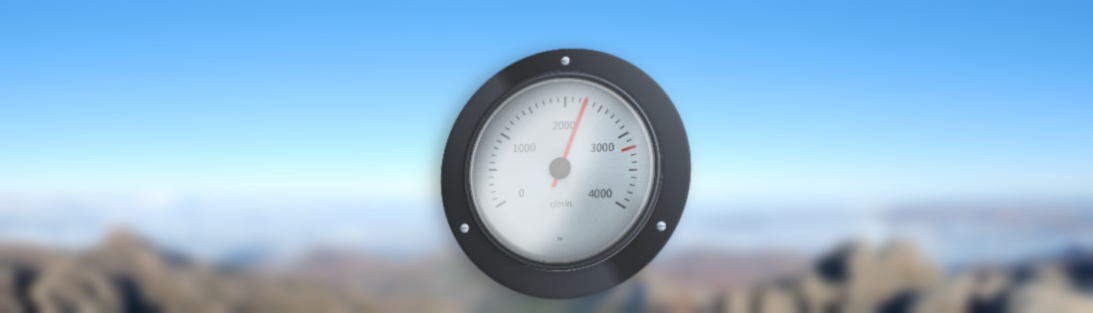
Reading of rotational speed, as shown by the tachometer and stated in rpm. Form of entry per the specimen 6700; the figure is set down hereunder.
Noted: 2300
